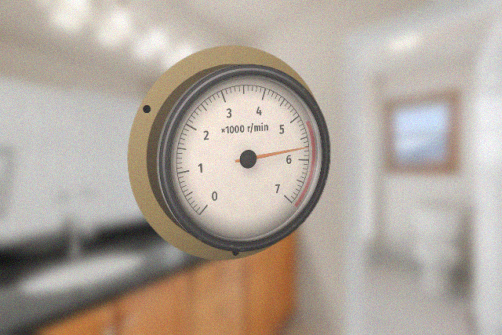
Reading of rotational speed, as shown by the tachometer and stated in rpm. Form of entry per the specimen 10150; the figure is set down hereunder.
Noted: 5700
